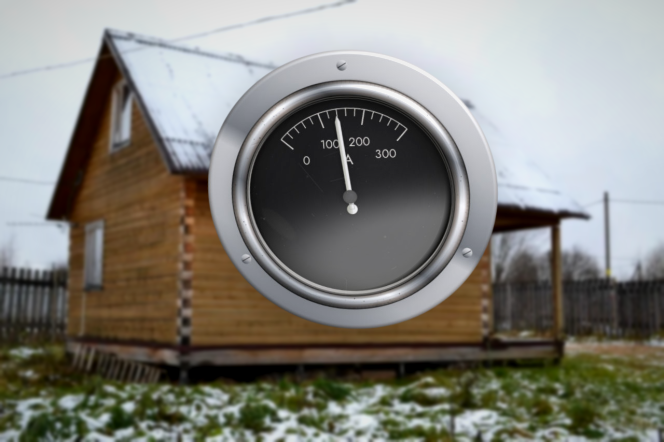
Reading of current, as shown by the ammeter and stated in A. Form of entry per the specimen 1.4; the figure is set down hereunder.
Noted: 140
